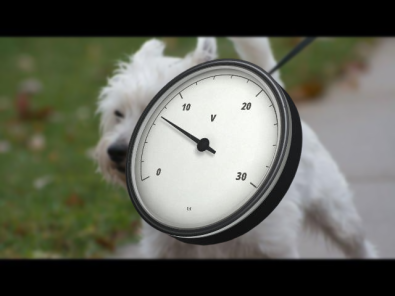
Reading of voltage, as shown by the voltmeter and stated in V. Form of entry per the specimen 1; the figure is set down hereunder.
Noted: 7
